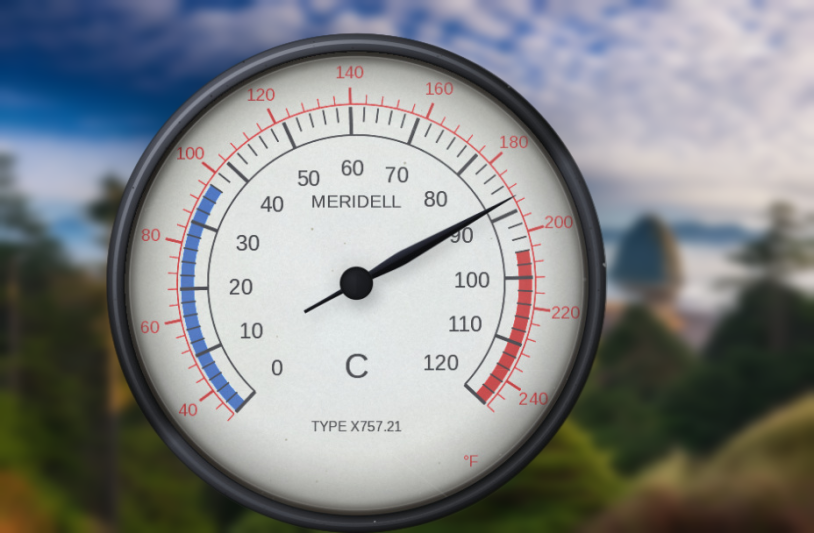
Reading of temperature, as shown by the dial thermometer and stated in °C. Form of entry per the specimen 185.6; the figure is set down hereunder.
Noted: 88
